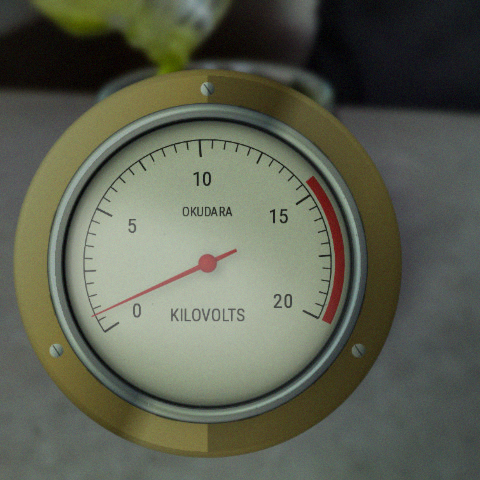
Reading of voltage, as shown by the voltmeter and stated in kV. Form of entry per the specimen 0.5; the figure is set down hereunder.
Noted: 0.75
